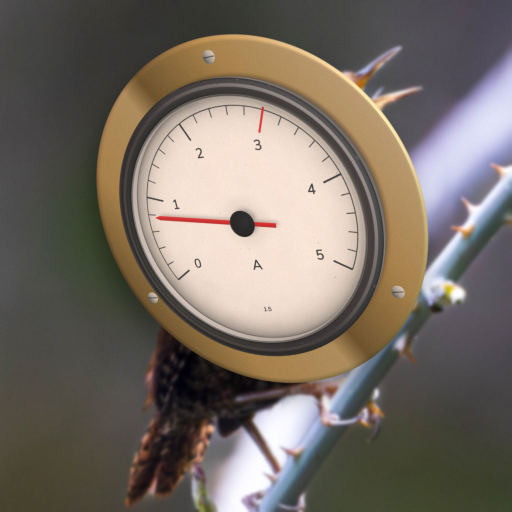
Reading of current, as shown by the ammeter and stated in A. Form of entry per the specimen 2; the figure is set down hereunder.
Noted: 0.8
